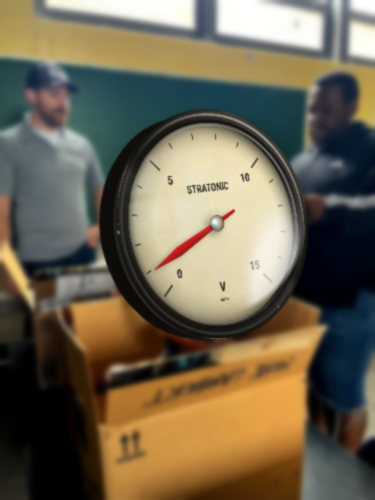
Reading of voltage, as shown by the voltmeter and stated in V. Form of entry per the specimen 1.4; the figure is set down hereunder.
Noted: 1
